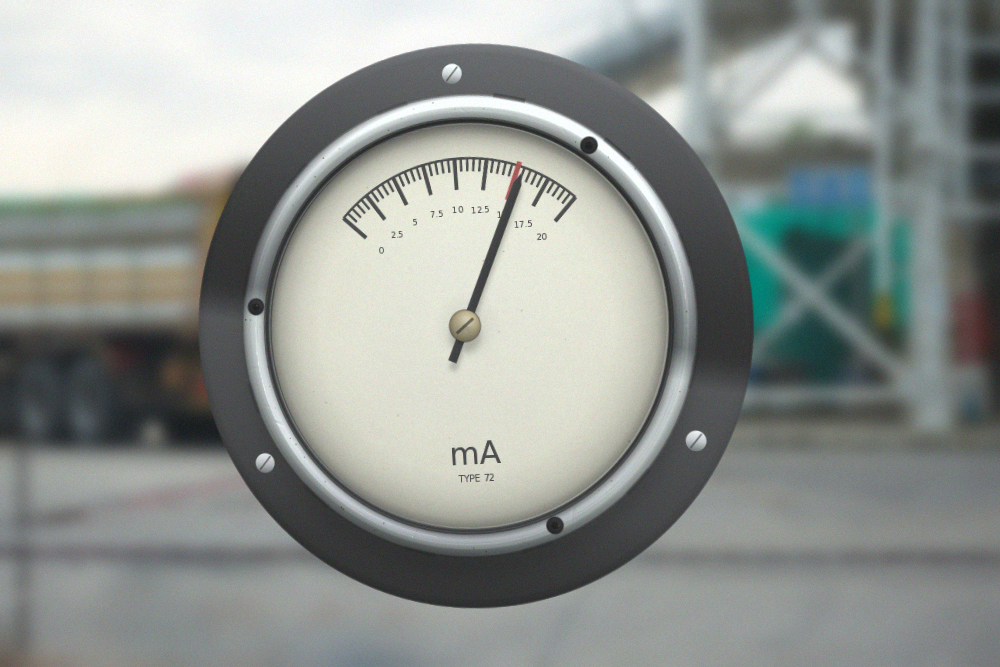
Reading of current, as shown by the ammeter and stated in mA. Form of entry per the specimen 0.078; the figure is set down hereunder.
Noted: 15.5
